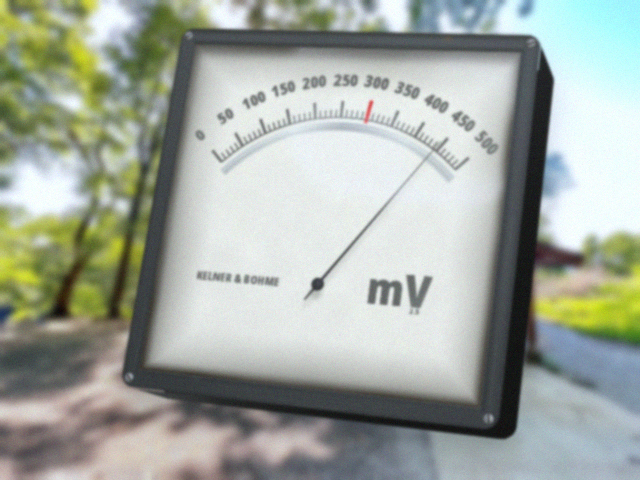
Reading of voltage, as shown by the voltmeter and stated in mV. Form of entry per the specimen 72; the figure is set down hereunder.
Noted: 450
